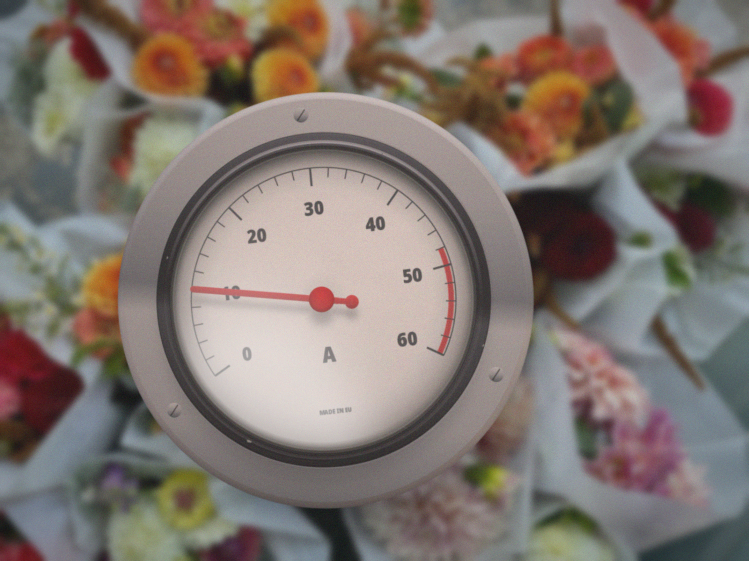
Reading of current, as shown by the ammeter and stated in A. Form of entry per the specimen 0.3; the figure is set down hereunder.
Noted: 10
